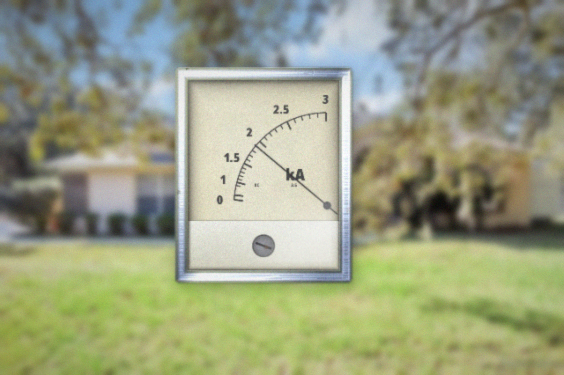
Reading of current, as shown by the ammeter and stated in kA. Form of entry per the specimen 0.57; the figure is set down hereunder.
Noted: 1.9
